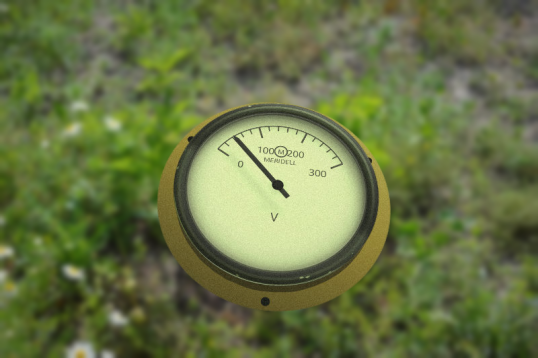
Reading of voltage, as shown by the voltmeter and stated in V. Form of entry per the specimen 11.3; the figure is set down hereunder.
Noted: 40
